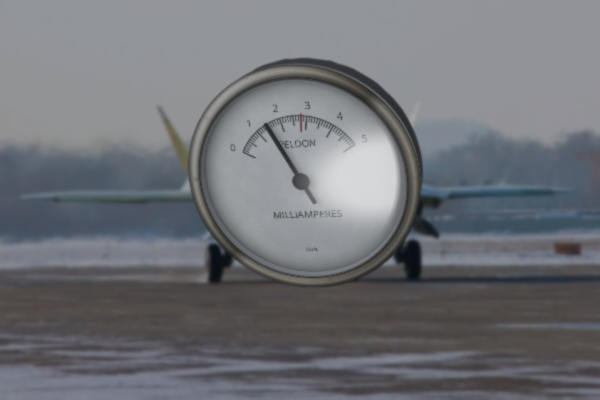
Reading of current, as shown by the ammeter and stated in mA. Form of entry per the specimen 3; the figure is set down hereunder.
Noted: 1.5
